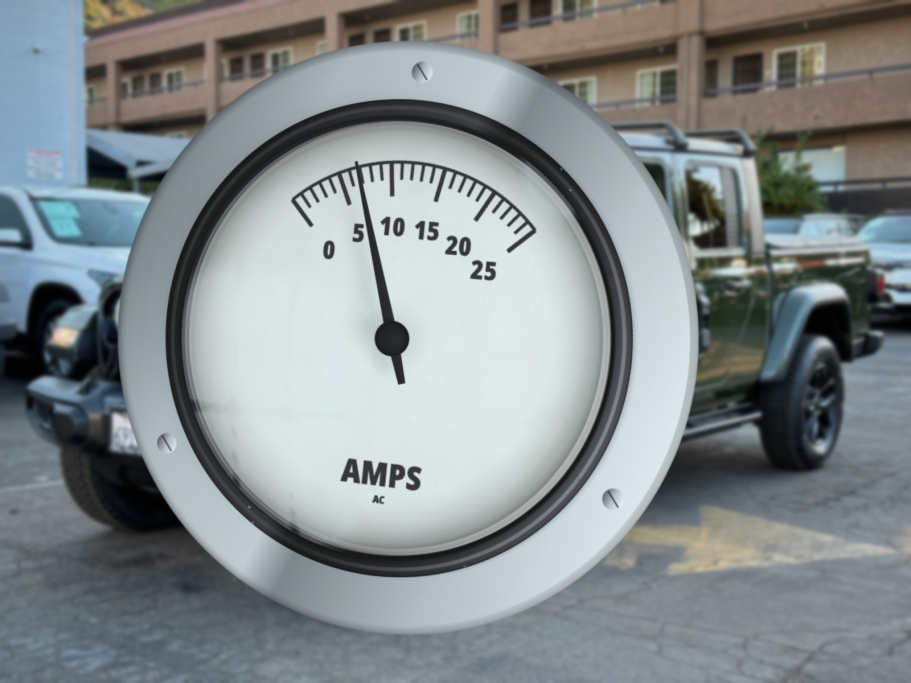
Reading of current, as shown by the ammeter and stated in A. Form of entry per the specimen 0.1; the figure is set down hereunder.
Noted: 7
